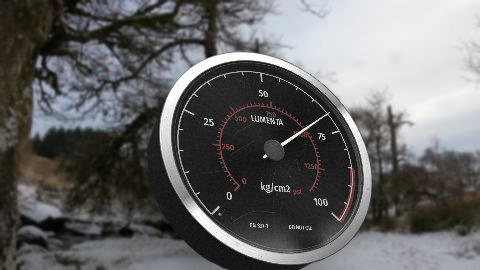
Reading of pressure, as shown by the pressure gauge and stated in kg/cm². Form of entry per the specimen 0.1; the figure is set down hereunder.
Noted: 70
